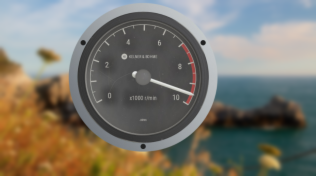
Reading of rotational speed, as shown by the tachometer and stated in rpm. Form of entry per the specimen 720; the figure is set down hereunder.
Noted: 9500
